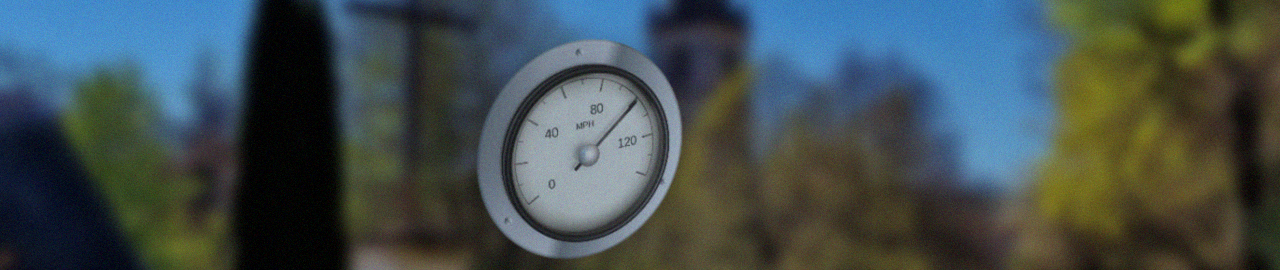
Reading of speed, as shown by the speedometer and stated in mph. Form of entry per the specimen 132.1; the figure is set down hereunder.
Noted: 100
